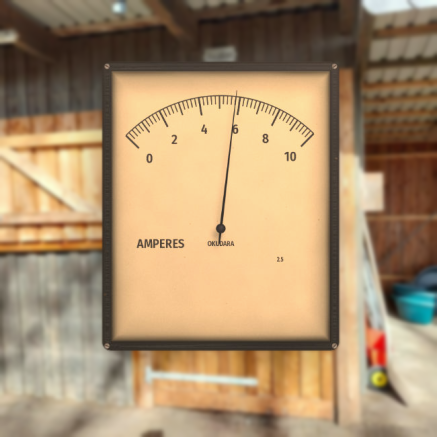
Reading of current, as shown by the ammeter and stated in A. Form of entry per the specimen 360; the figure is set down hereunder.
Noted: 5.8
